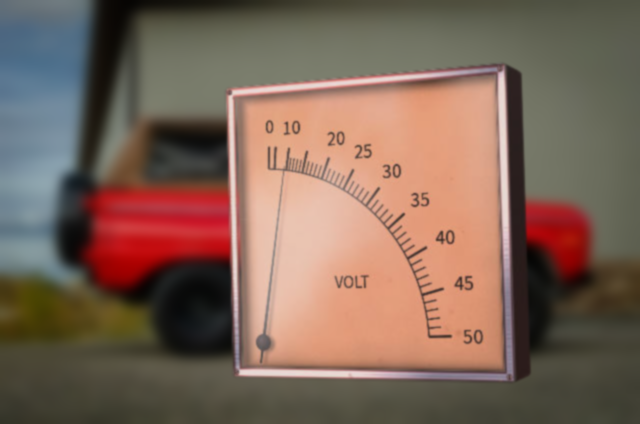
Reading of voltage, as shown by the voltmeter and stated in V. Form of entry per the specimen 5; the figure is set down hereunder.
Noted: 10
